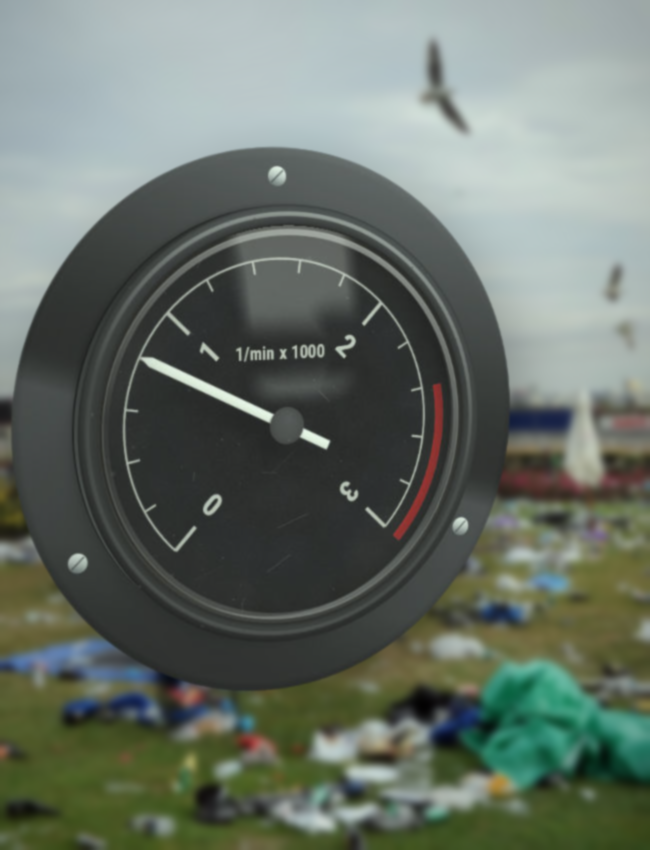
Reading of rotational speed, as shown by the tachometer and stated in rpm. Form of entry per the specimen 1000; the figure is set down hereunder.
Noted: 800
